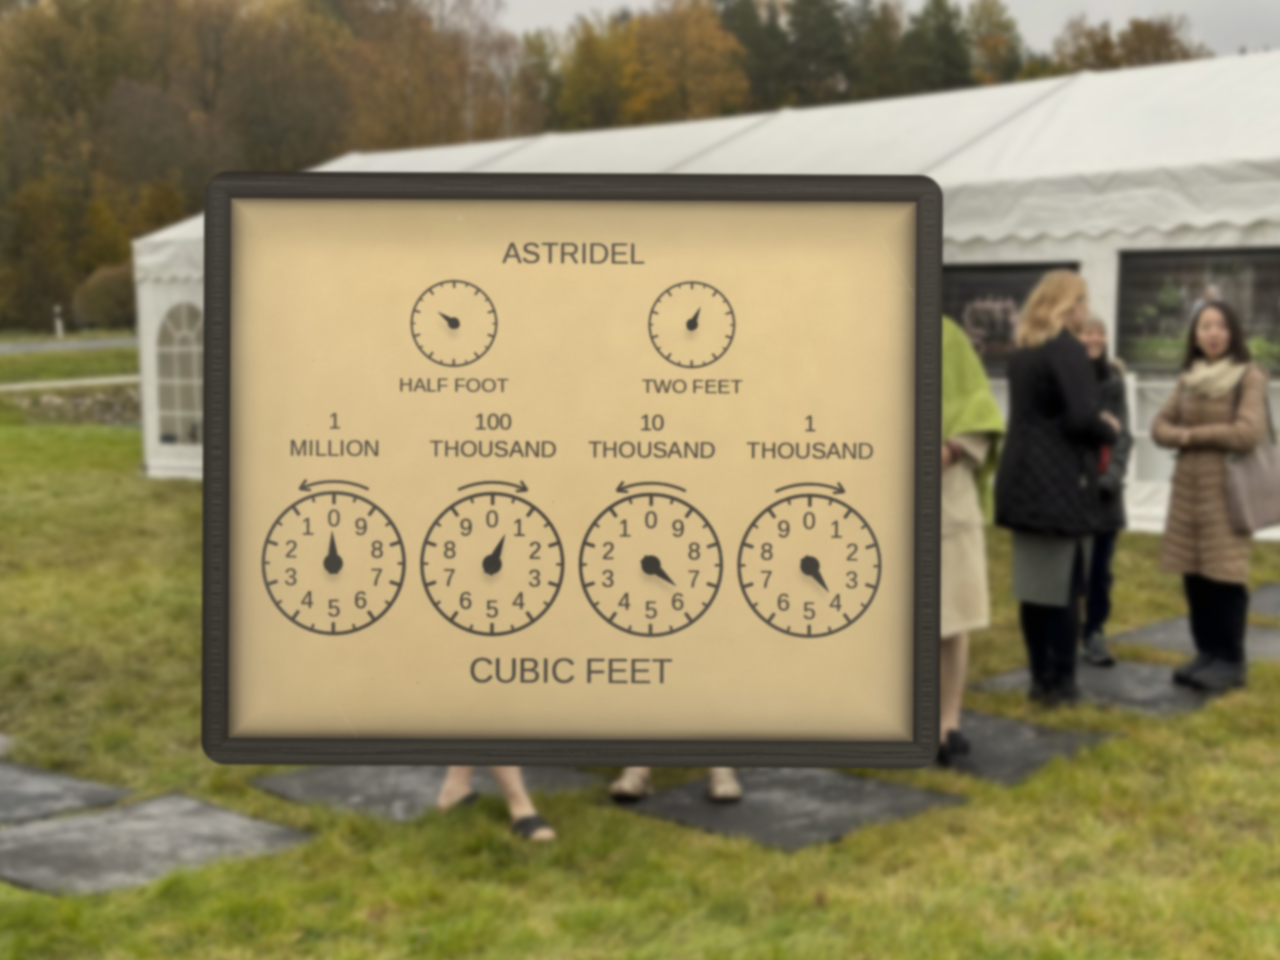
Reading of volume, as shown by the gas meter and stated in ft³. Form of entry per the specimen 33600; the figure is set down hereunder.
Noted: 6400
